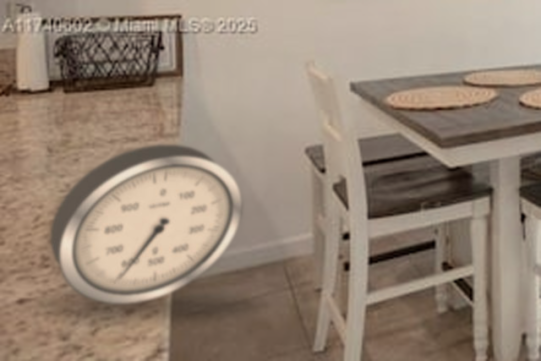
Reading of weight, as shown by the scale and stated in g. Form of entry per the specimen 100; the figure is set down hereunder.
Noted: 600
